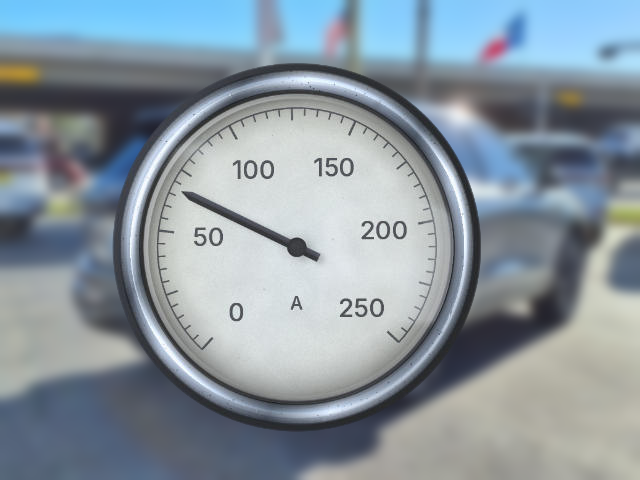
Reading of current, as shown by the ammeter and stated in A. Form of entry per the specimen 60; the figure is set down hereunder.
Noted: 67.5
